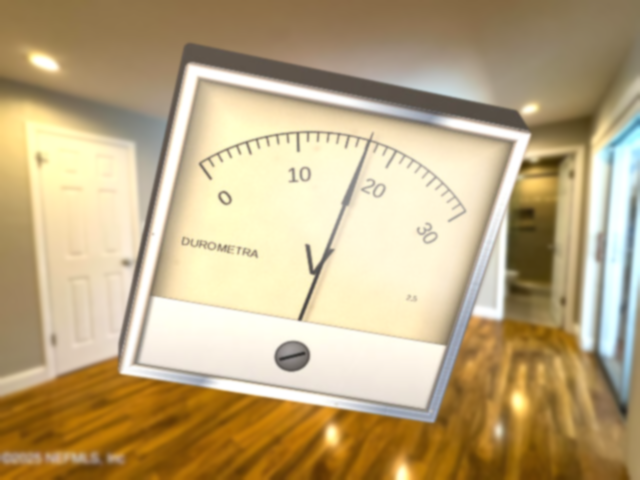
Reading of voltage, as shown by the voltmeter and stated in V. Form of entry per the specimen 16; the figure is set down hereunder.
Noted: 17
